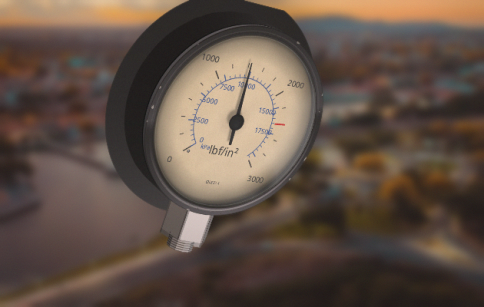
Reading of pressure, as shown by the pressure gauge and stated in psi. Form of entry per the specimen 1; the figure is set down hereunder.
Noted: 1400
